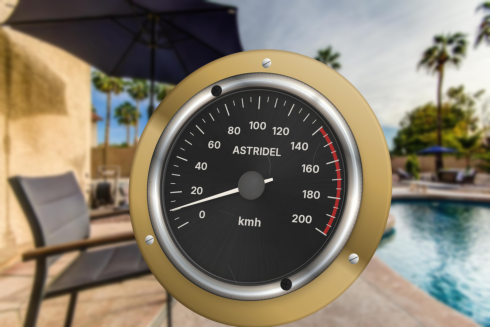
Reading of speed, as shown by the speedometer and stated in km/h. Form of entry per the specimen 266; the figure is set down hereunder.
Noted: 10
